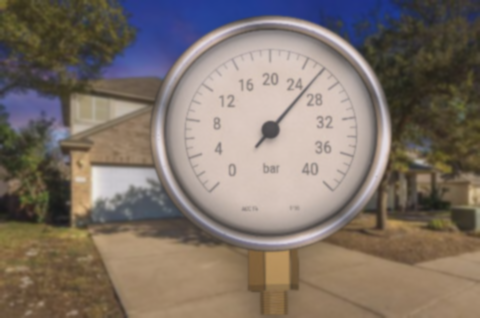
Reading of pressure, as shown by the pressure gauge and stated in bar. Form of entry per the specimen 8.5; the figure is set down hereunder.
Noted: 26
